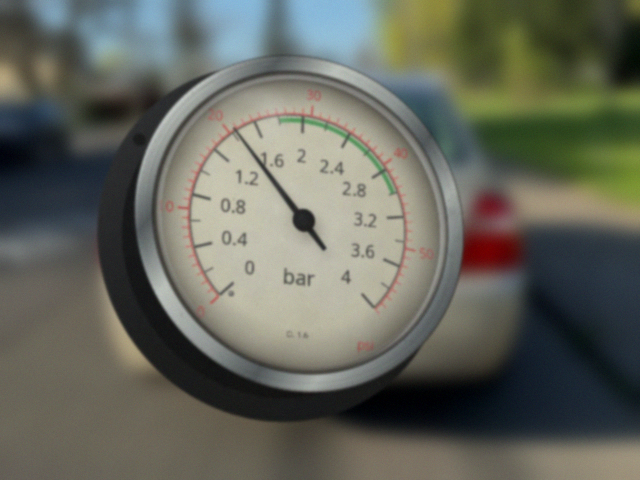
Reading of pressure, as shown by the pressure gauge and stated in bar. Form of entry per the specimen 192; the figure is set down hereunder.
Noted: 1.4
